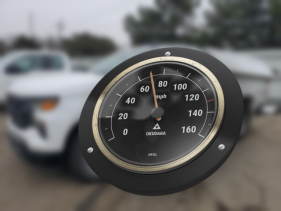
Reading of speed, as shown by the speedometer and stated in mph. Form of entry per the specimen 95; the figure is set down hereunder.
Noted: 70
